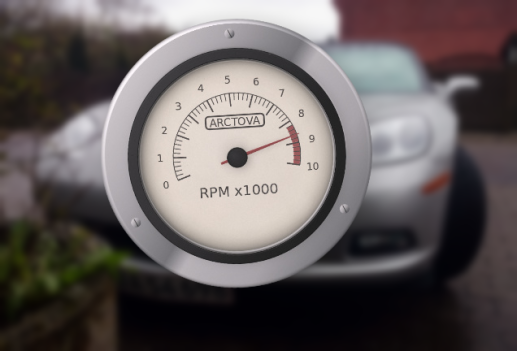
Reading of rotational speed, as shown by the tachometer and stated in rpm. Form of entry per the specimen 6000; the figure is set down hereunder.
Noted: 8600
